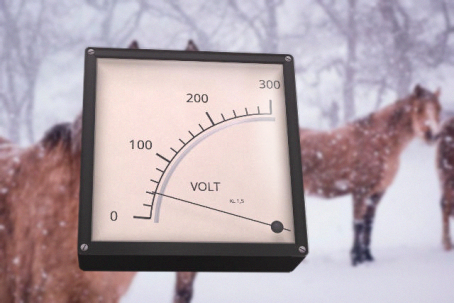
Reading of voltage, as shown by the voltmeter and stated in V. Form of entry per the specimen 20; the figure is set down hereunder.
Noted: 40
